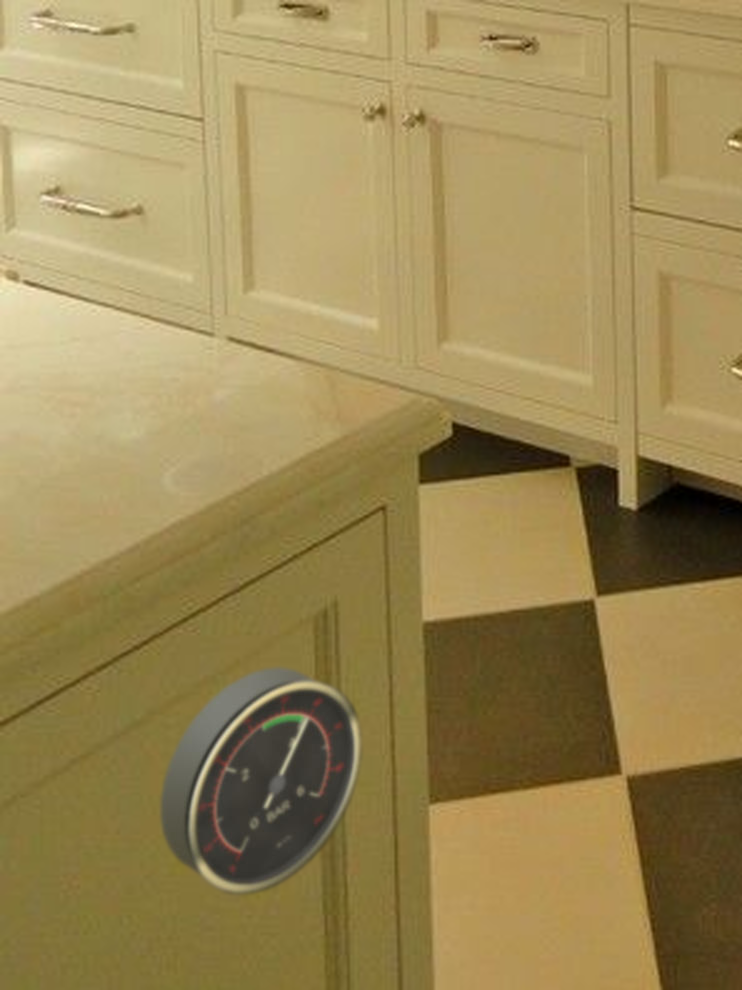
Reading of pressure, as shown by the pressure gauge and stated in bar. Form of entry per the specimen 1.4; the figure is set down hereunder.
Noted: 4
